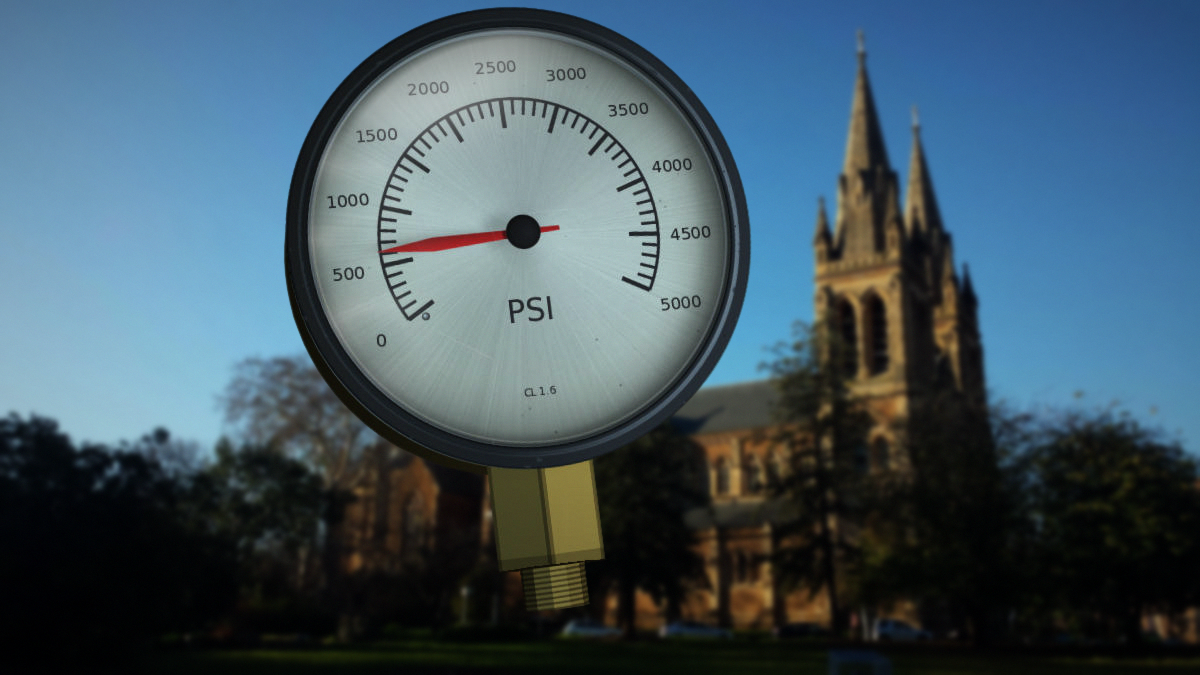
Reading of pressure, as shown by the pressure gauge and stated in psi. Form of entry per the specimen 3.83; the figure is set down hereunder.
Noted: 600
